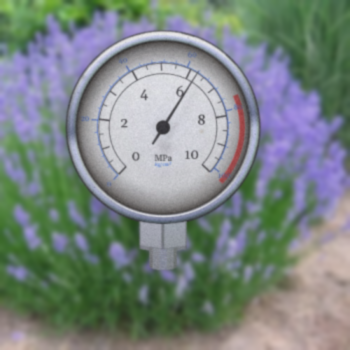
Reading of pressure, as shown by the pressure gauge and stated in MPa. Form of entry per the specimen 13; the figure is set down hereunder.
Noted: 6.25
